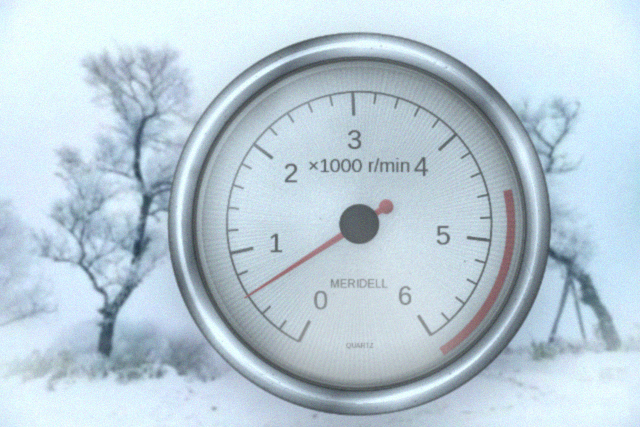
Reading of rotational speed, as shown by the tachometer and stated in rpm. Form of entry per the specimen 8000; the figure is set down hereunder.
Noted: 600
